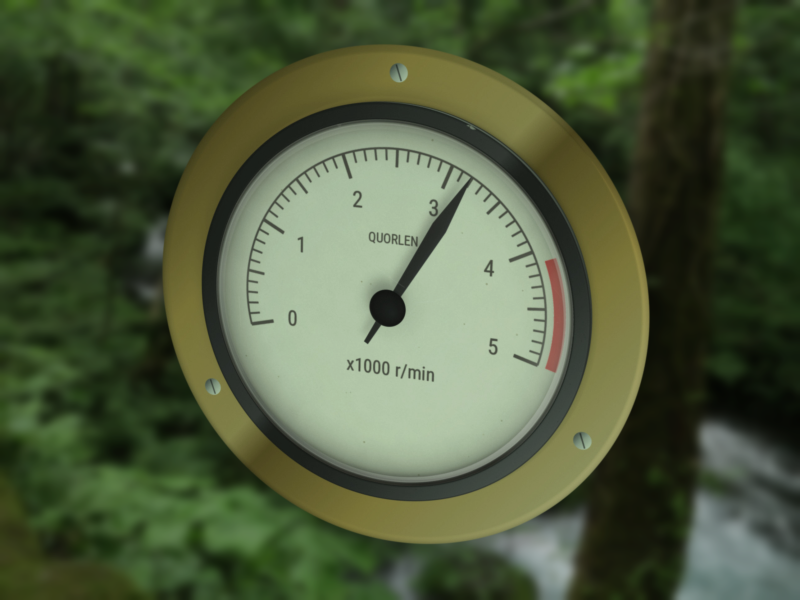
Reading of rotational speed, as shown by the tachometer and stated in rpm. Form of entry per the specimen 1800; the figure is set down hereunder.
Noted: 3200
